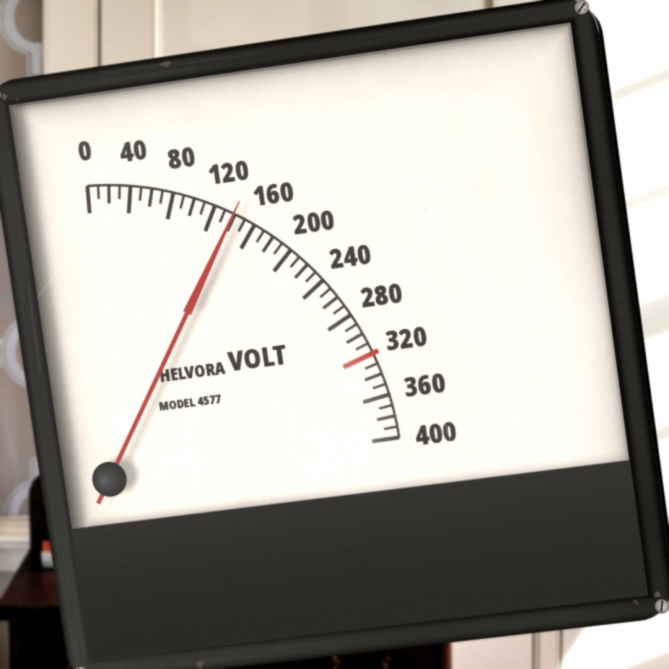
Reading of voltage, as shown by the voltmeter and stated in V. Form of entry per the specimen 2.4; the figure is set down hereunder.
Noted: 140
